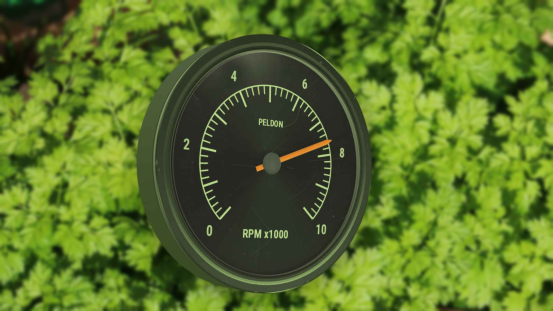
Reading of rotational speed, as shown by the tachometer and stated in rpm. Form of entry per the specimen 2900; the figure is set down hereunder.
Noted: 7600
